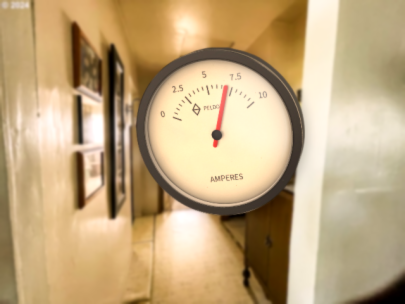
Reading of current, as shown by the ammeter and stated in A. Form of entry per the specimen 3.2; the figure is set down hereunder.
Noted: 7
